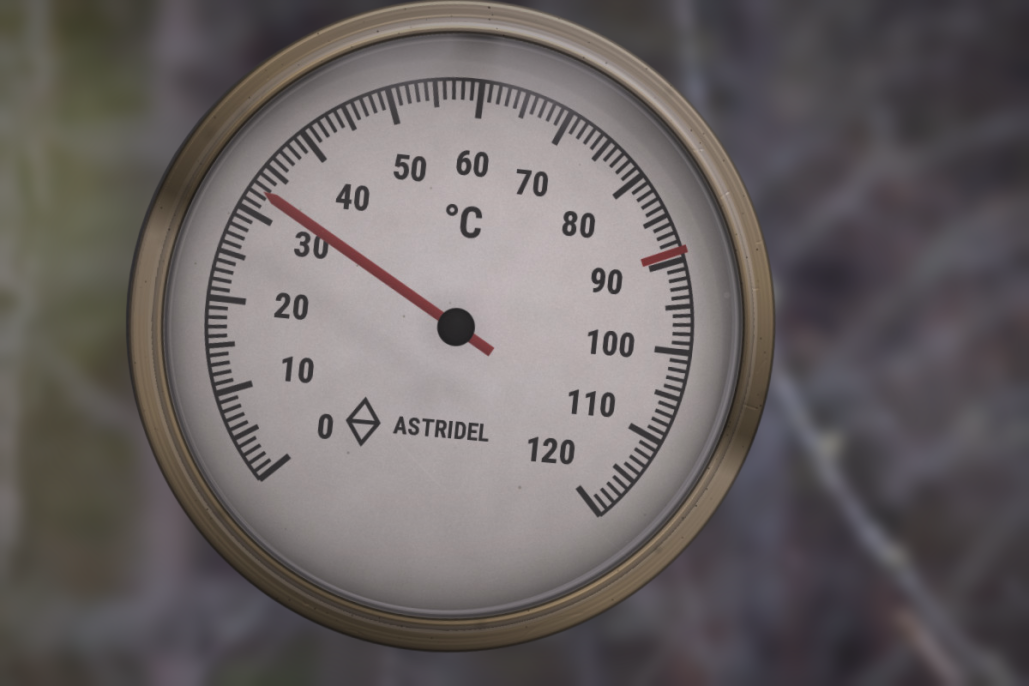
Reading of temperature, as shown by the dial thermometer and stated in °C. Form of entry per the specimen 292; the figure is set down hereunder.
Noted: 32.5
